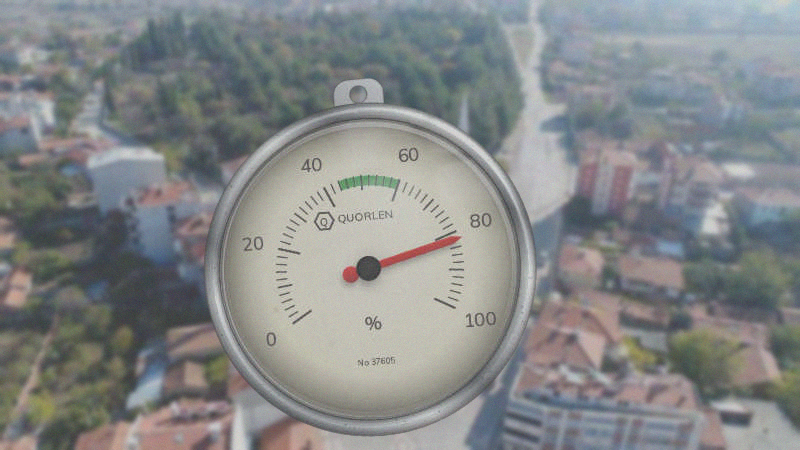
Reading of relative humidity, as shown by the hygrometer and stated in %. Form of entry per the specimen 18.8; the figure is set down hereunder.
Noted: 82
